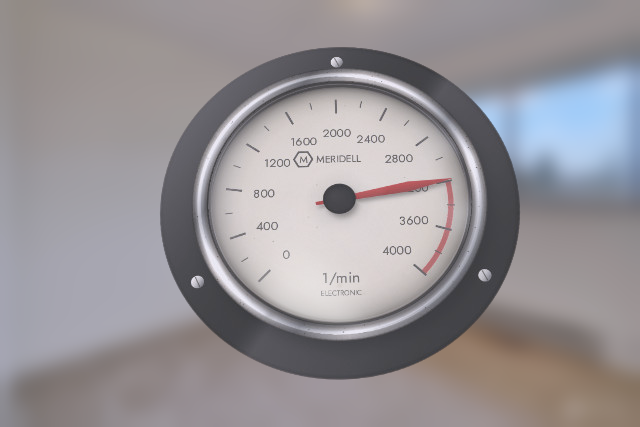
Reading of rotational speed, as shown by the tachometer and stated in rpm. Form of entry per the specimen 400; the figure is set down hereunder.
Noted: 3200
